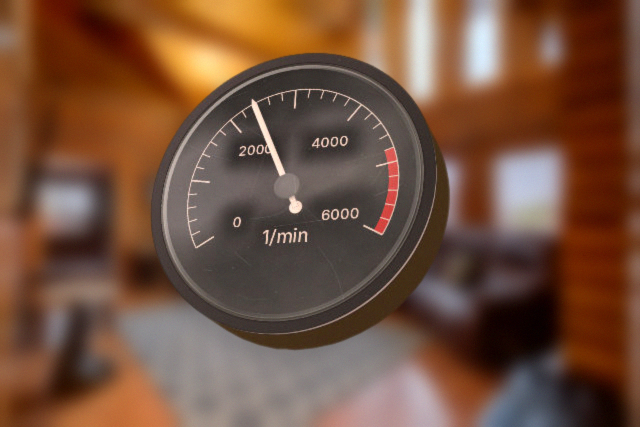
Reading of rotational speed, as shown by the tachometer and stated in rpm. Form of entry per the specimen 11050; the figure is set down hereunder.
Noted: 2400
